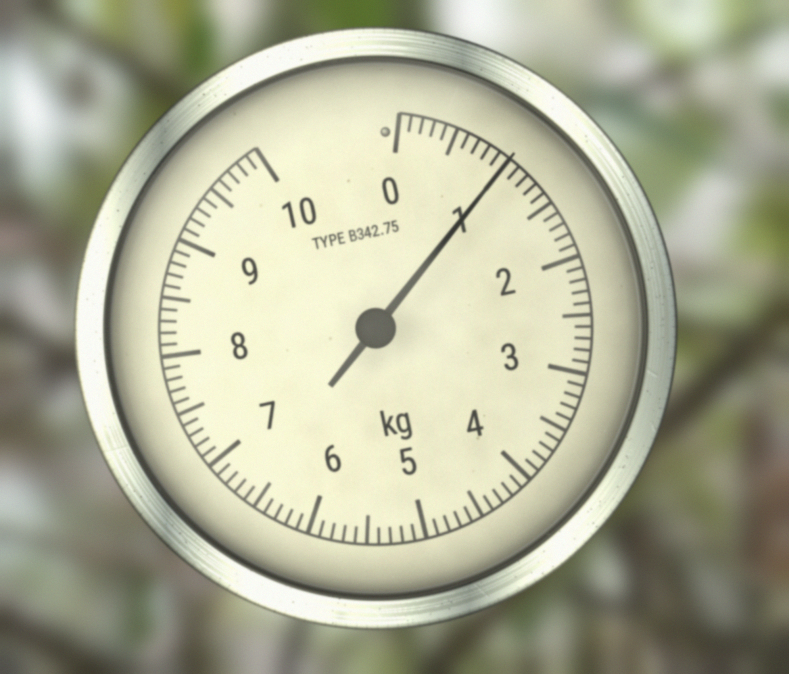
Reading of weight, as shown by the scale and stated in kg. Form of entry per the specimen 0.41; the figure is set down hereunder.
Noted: 1
